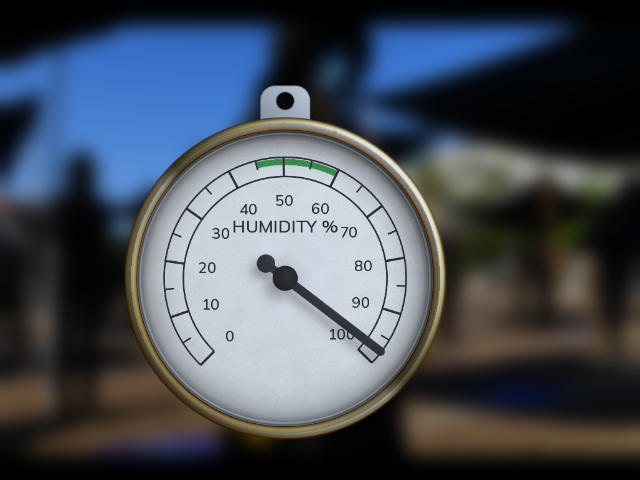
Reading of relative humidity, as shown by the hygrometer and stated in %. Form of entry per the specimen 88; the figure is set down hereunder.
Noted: 97.5
